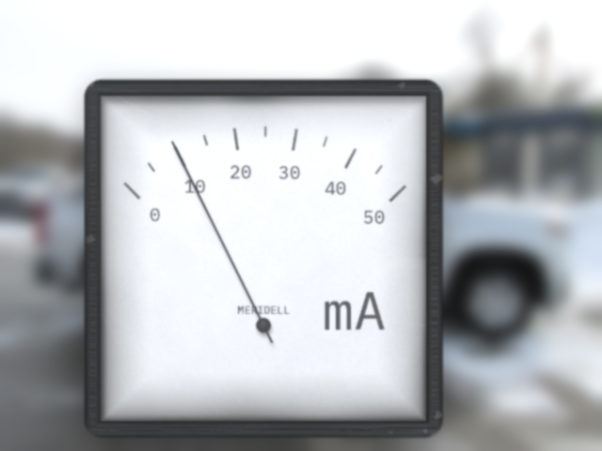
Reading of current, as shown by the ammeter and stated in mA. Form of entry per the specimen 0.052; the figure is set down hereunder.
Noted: 10
